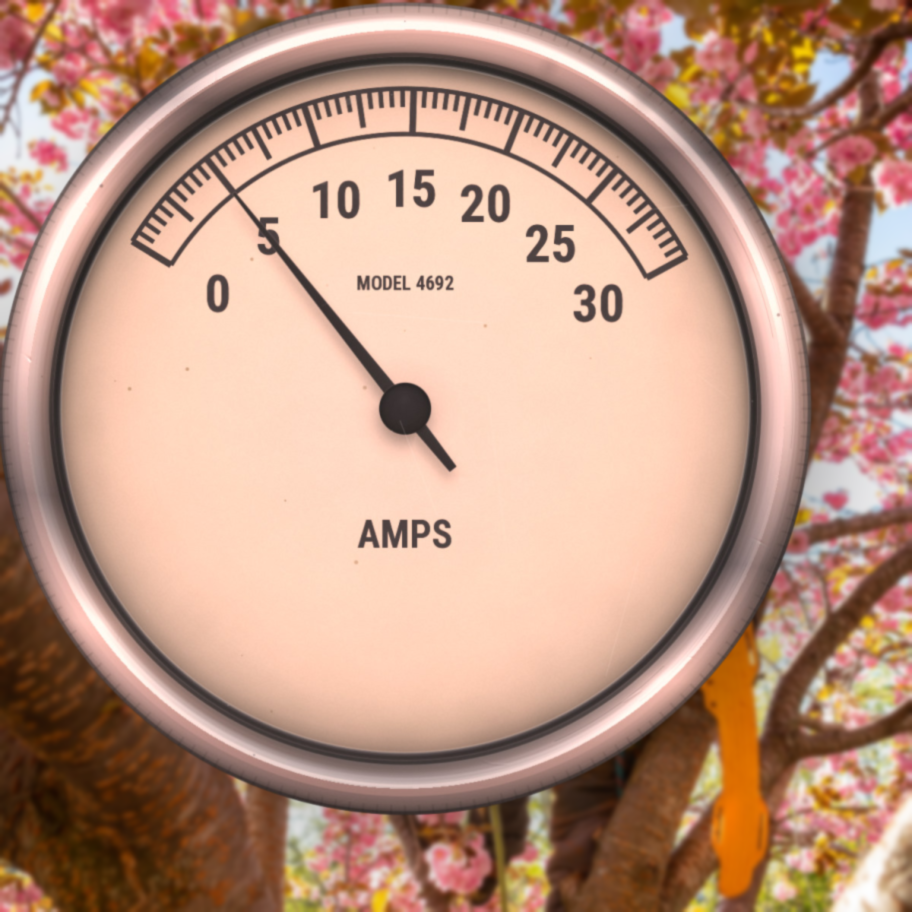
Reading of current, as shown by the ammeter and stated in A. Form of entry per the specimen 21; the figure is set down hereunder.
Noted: 5
